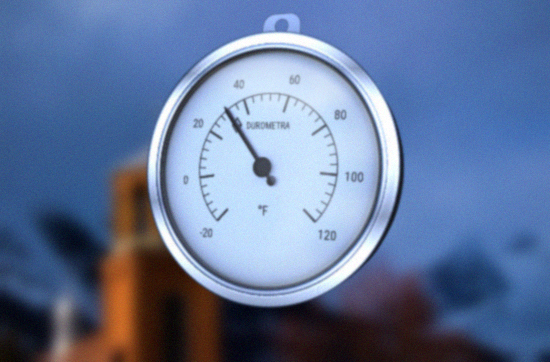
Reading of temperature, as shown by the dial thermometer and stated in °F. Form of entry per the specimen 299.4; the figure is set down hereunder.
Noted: 32
